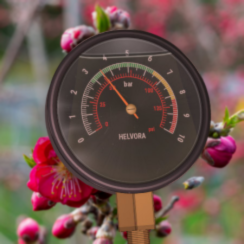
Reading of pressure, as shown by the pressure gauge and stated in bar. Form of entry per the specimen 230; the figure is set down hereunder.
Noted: 3.5
